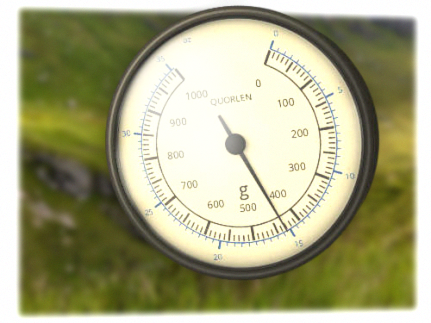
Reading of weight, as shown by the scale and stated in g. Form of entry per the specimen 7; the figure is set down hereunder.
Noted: 430
